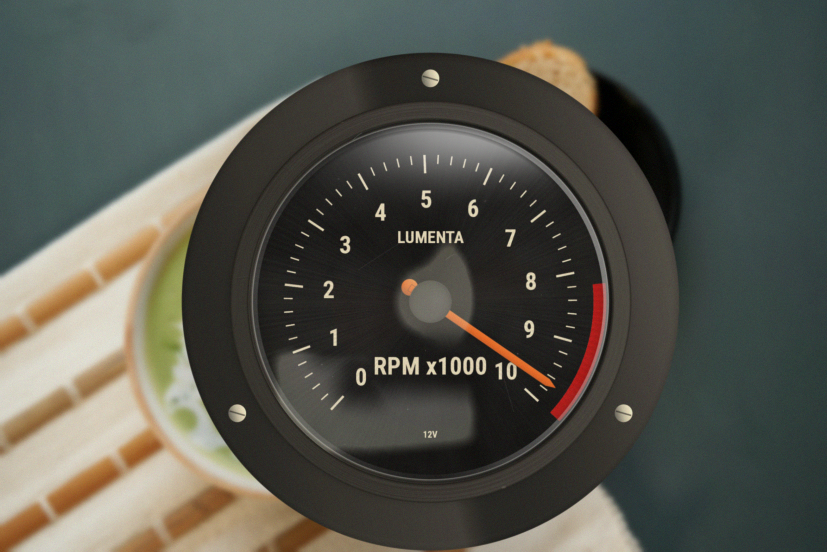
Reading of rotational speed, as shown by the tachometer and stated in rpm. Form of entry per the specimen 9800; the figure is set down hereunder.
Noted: 9700
